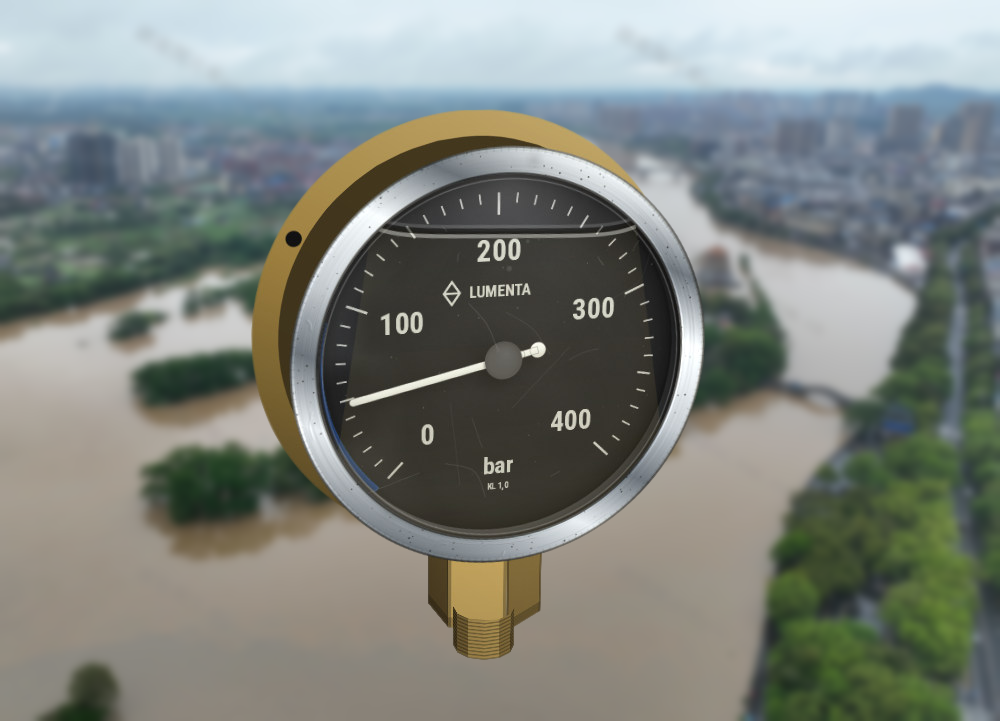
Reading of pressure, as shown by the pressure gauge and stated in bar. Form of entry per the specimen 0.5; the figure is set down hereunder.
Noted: 50
